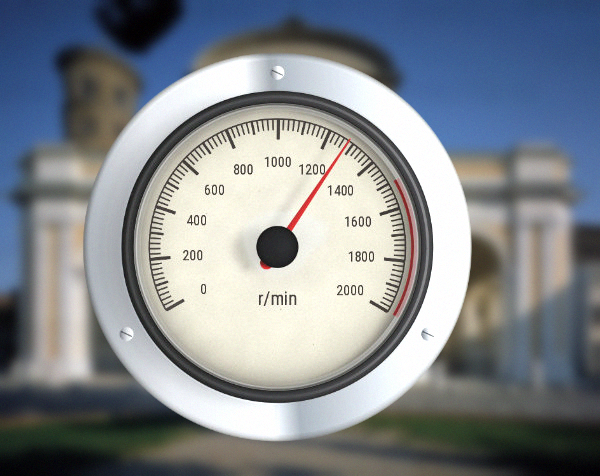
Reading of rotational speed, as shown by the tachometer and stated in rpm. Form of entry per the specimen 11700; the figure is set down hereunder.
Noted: 1280
